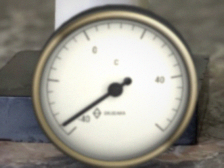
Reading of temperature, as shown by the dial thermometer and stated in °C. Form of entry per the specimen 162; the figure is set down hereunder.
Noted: -36
